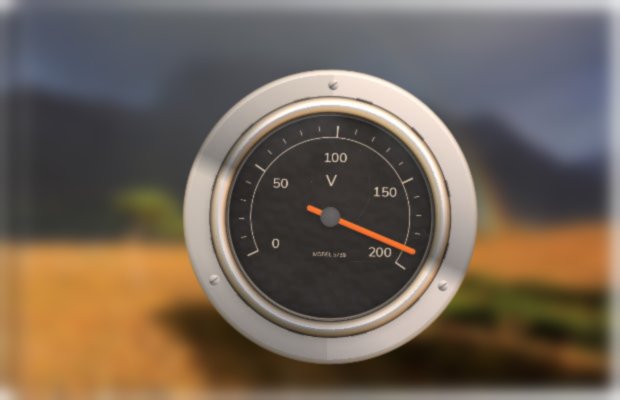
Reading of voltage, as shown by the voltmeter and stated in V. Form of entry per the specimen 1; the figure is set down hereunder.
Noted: 190
